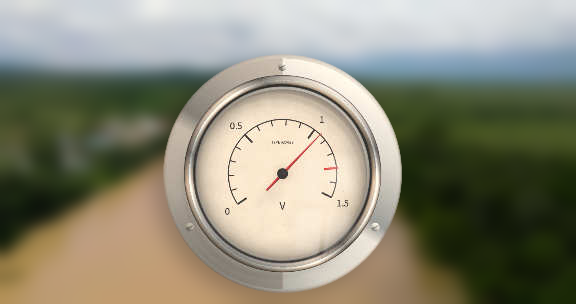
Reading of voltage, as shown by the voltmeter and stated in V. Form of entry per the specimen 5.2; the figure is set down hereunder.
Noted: 1.05
